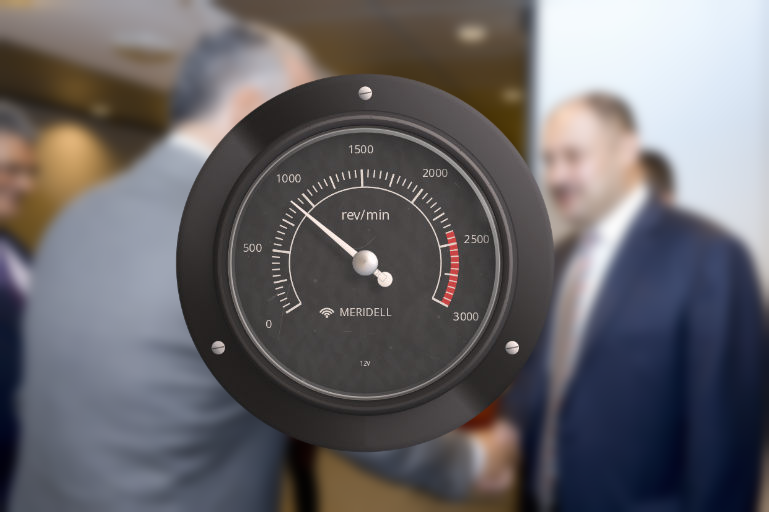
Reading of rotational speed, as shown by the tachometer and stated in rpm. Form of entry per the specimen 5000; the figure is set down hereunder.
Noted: 900
